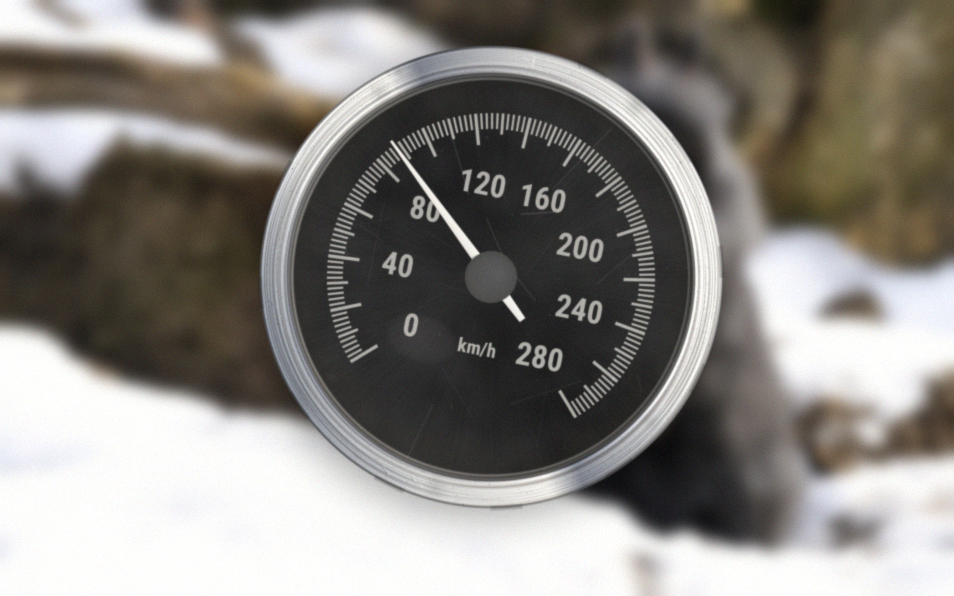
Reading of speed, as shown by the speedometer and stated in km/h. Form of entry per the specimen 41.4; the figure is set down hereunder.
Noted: 88
